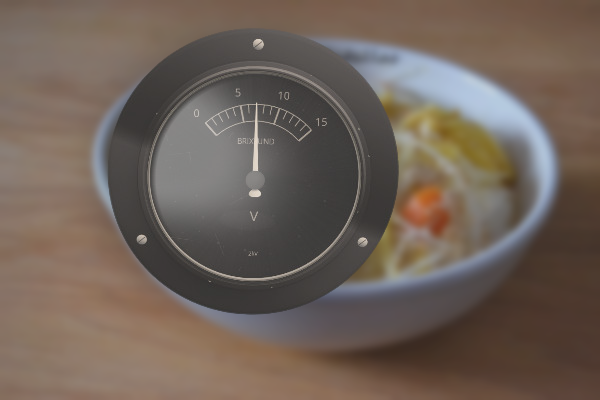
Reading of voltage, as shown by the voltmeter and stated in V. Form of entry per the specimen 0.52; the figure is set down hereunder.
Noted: 7
